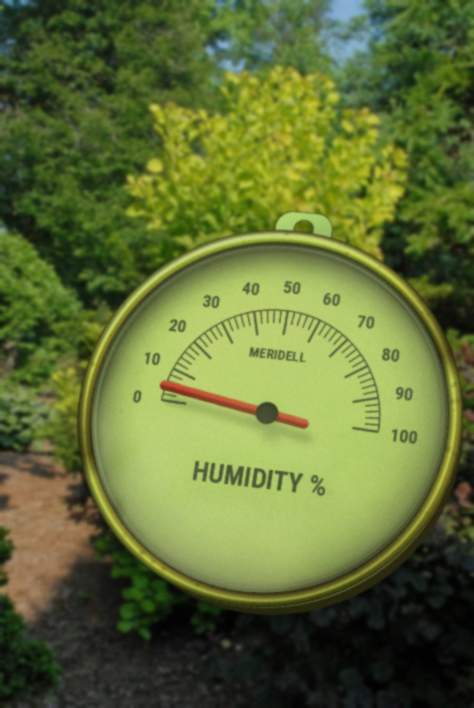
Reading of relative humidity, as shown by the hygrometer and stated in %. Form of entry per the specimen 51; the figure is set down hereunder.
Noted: 4
